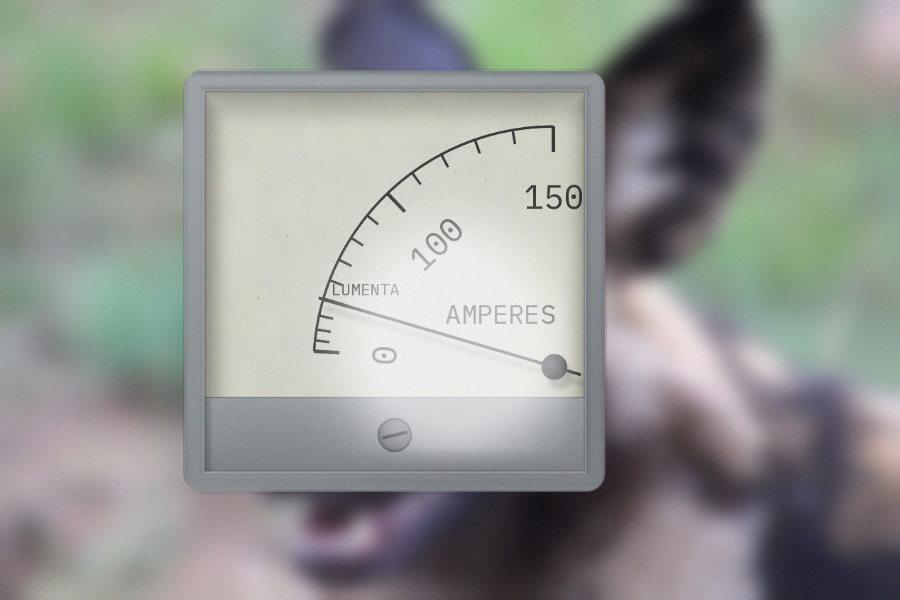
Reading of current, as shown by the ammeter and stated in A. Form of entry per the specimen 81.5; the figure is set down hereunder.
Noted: 50
